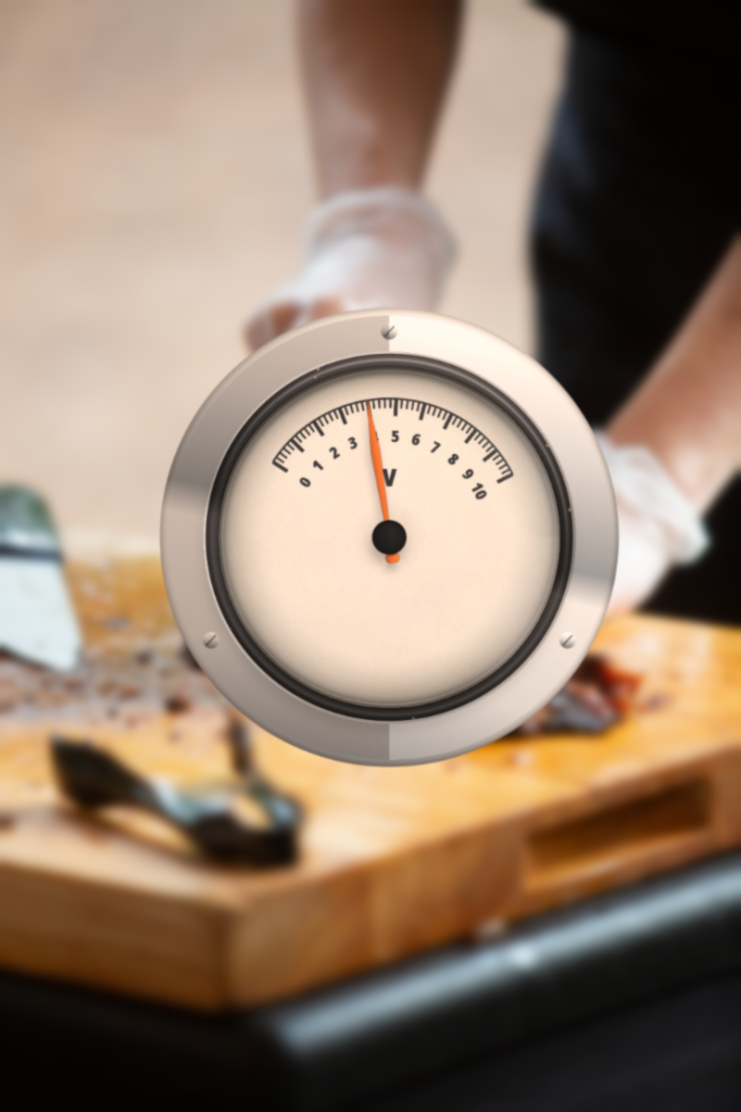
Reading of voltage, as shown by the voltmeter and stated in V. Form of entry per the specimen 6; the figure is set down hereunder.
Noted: 4
